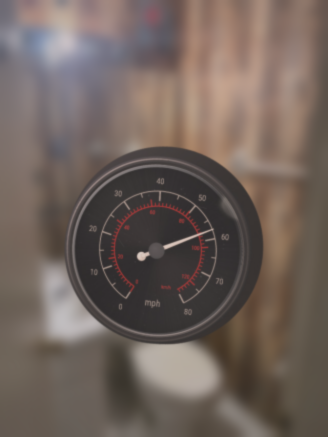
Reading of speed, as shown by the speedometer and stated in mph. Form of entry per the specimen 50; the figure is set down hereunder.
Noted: 57.5
